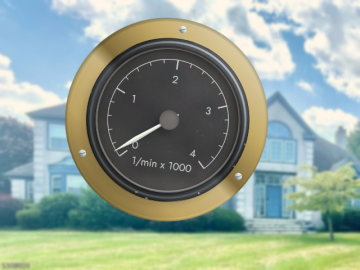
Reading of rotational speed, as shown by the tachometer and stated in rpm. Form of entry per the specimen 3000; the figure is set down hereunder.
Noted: 100
